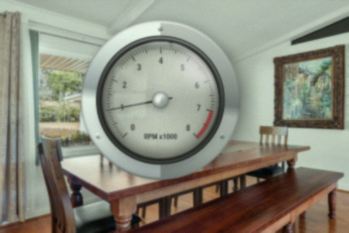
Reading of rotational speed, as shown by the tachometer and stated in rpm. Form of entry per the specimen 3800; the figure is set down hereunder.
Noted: 1000
